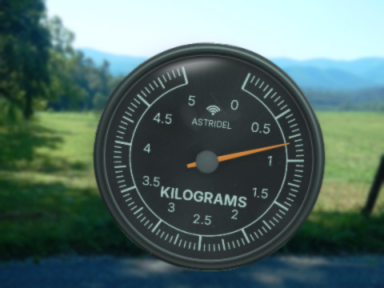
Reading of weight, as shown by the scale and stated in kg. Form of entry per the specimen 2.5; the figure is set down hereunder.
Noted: 0.8
